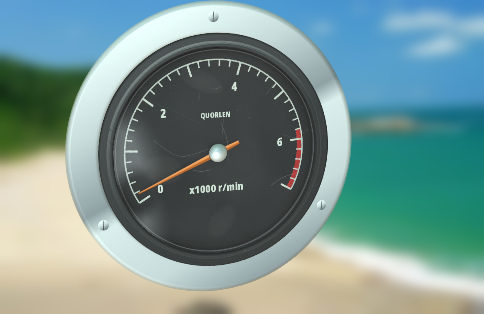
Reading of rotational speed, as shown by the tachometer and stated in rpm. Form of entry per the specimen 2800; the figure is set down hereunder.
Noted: 200
